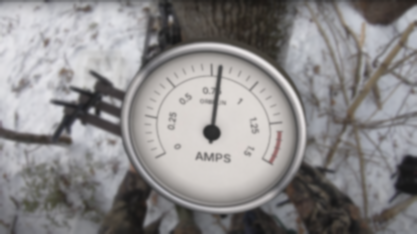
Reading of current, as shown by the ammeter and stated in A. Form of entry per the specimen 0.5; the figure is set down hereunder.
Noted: 0.8
